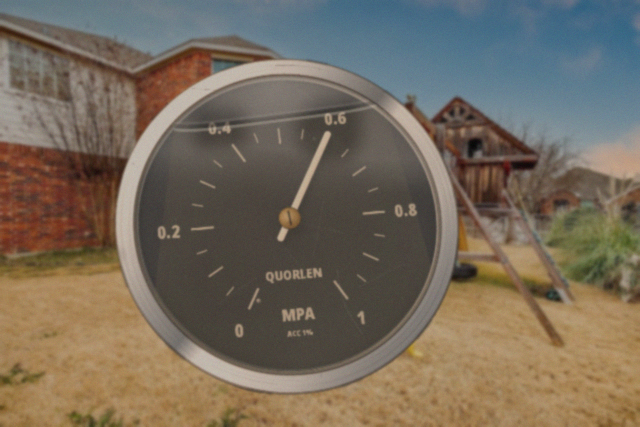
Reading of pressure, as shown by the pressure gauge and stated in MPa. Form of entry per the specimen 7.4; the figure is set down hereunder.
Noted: 0.6
